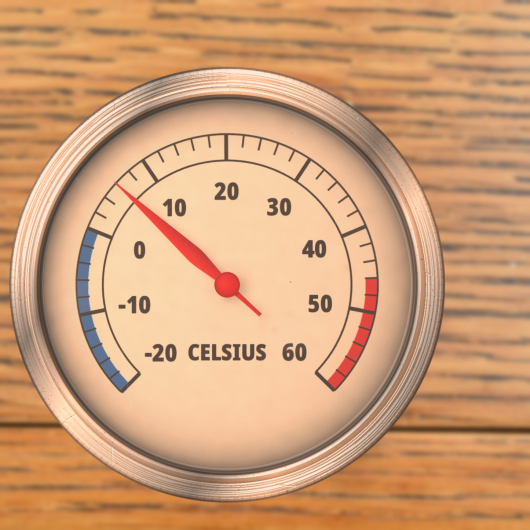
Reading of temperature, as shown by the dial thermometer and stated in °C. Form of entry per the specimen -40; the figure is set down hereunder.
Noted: 6
